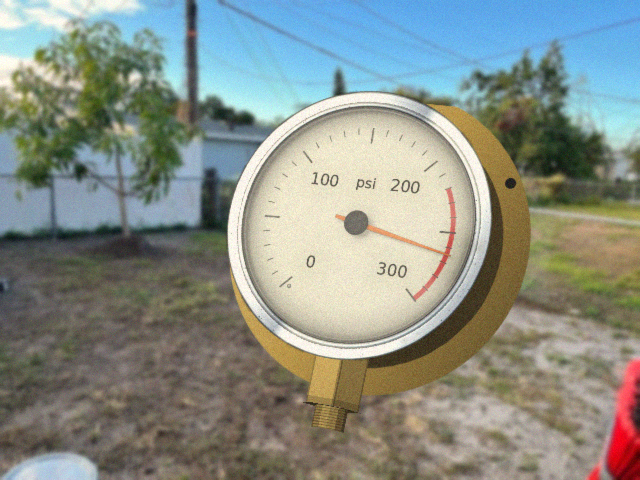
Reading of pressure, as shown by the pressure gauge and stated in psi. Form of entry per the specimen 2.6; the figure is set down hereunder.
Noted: 265
